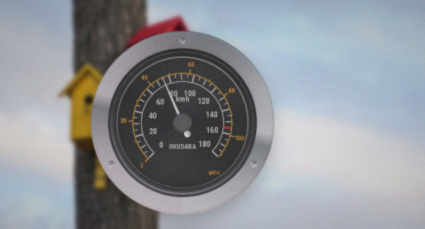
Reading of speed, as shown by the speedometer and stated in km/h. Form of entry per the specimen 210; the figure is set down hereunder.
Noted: 75
